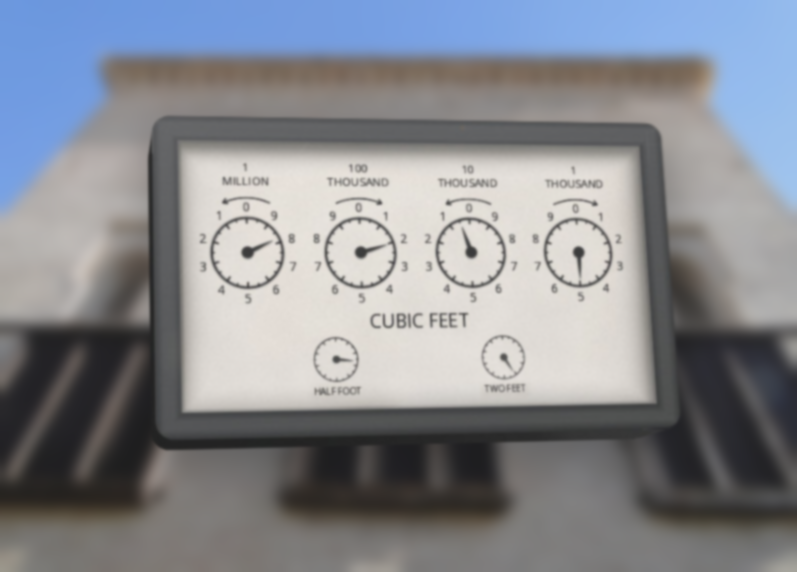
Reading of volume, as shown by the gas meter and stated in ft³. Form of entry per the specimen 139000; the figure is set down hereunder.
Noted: 820500
